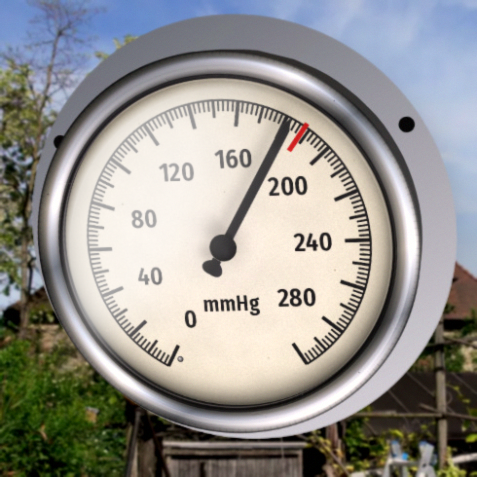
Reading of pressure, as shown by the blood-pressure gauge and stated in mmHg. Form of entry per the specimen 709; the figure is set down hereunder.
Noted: 182
